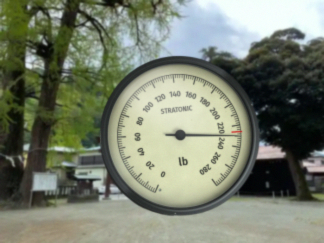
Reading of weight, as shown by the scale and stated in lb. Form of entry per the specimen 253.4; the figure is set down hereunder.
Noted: 230
